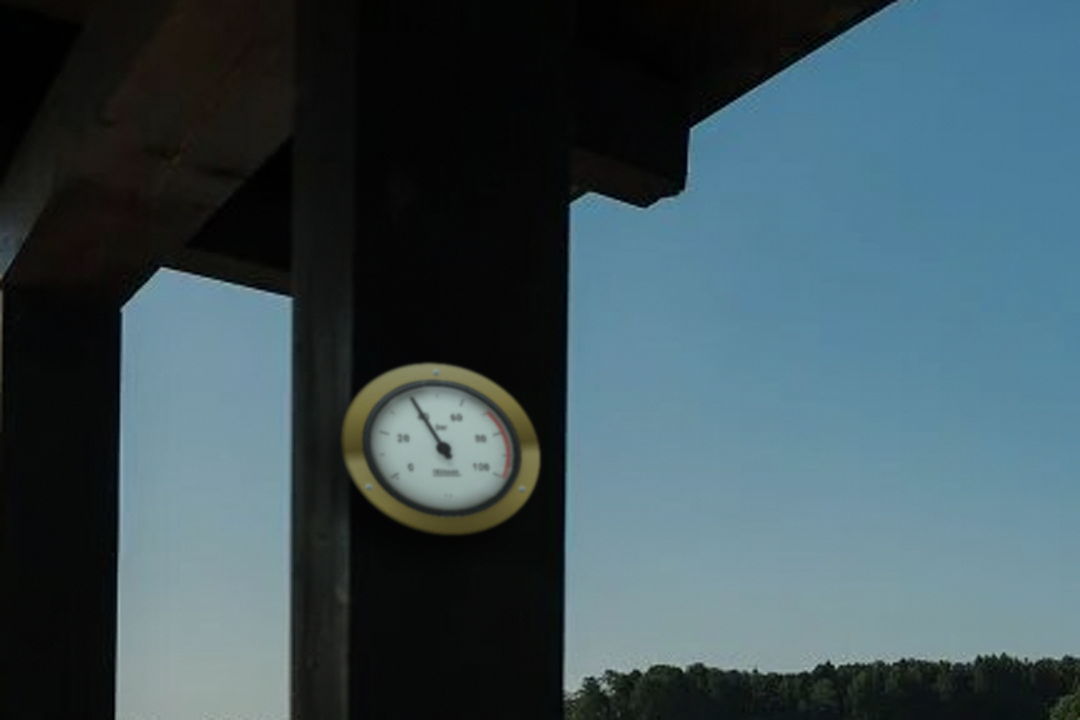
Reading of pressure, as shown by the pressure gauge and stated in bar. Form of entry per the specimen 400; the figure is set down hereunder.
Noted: 40
